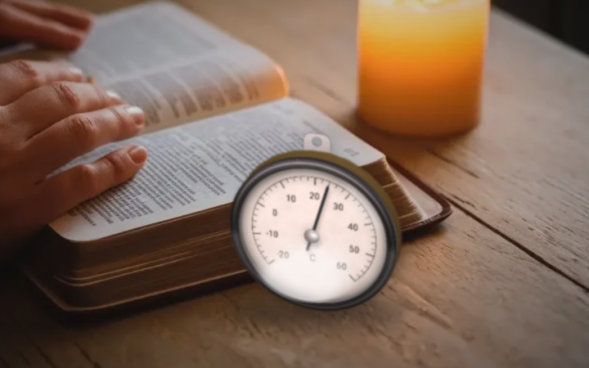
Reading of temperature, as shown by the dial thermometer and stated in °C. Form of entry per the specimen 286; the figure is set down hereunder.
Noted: 24
